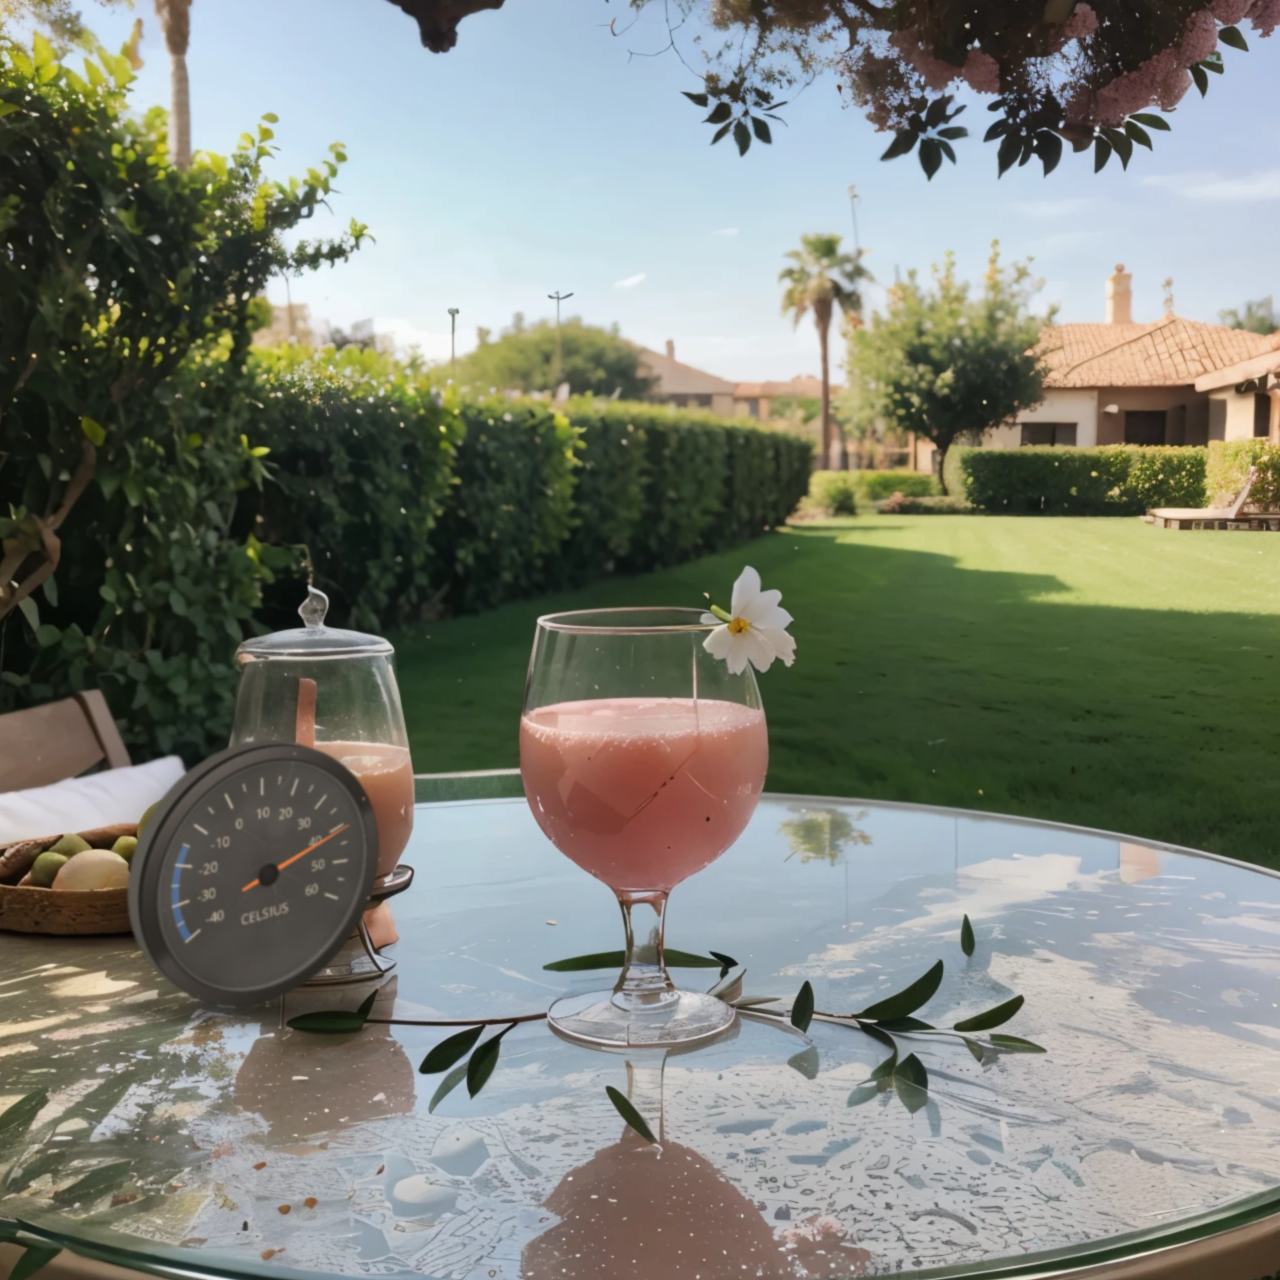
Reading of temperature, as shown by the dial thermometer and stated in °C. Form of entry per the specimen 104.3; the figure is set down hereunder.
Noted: 40
